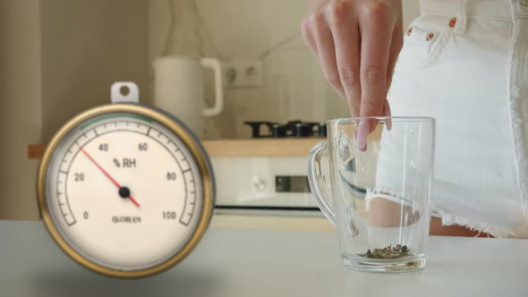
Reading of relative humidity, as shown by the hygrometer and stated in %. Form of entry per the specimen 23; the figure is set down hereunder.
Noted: 32
